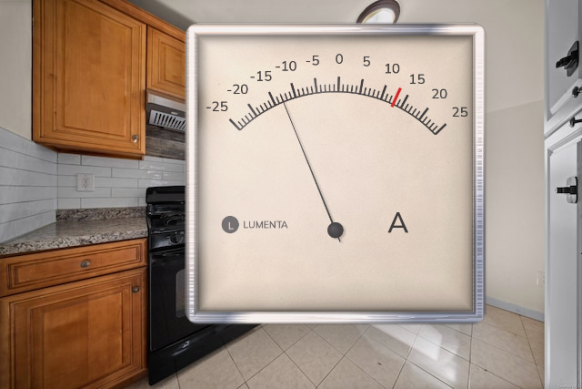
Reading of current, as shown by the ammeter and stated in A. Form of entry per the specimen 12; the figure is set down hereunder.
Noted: -13
